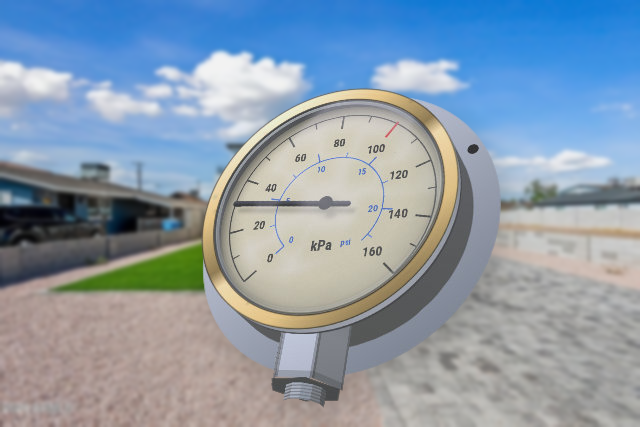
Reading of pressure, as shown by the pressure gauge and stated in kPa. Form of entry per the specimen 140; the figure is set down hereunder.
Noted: 30
